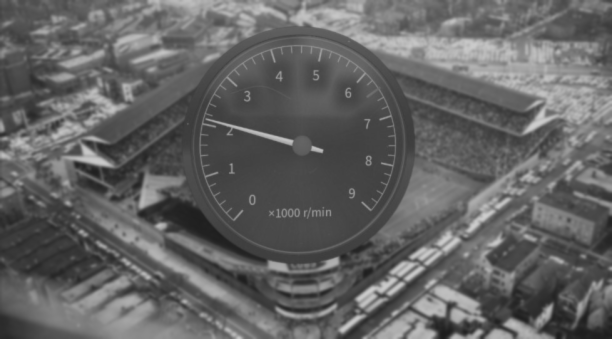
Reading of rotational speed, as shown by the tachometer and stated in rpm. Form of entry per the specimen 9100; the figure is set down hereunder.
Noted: 2100
